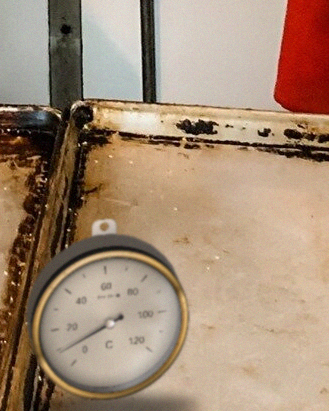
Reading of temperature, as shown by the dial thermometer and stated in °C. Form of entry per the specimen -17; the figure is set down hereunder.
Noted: 10
